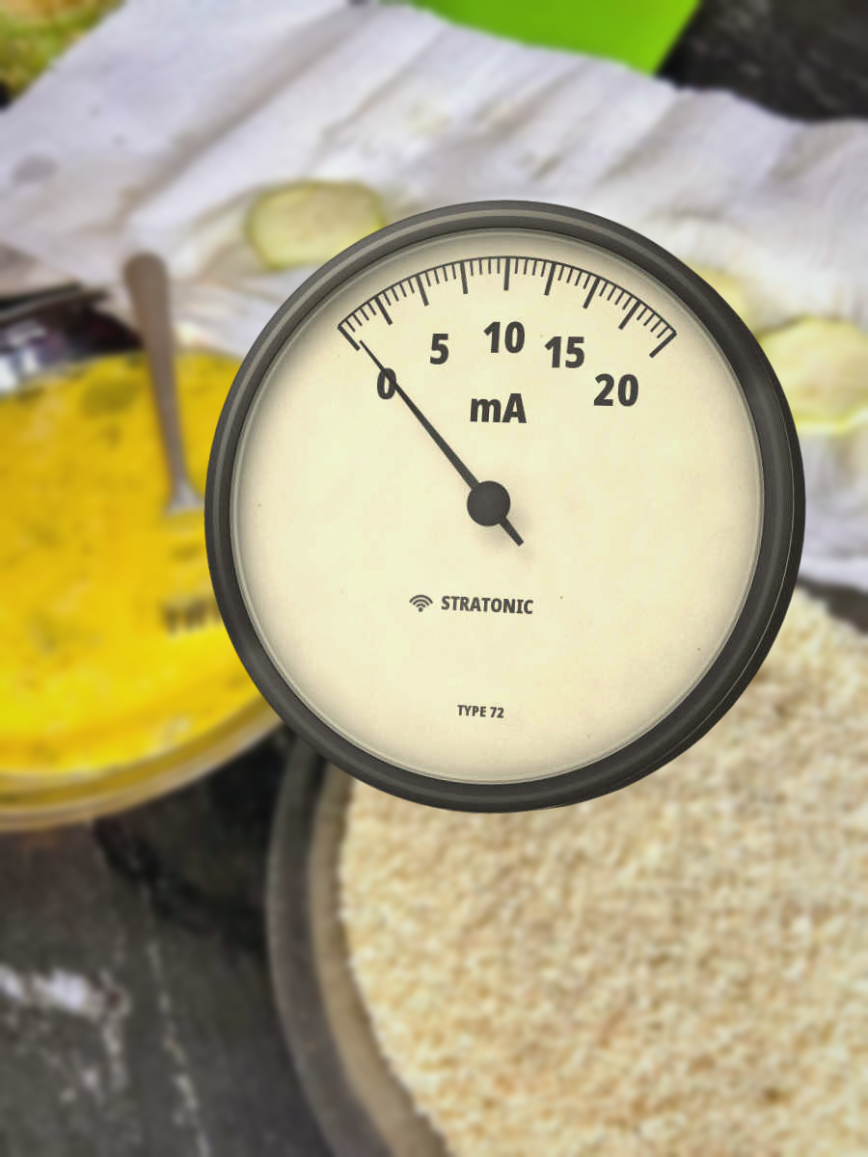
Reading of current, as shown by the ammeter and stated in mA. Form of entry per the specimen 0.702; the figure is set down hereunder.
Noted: 0.5
